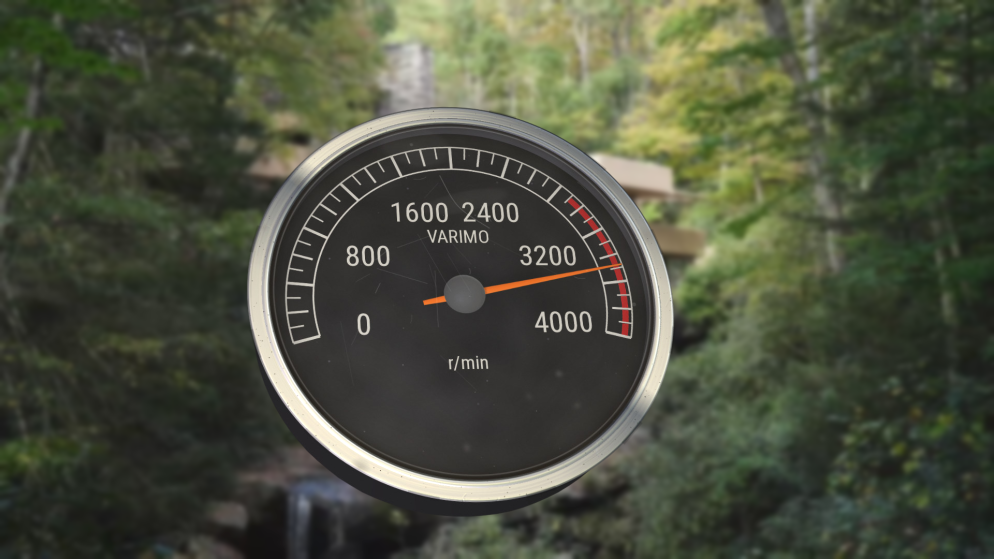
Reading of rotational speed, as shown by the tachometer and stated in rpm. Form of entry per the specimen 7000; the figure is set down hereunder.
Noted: 3500
